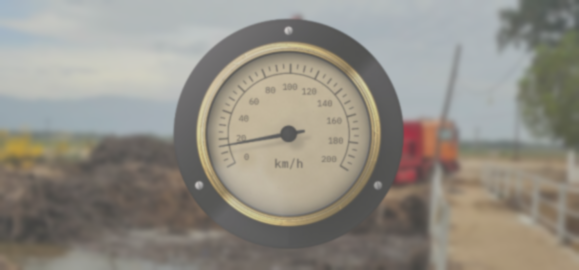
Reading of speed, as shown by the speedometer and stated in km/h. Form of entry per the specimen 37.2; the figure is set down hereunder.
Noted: 15
